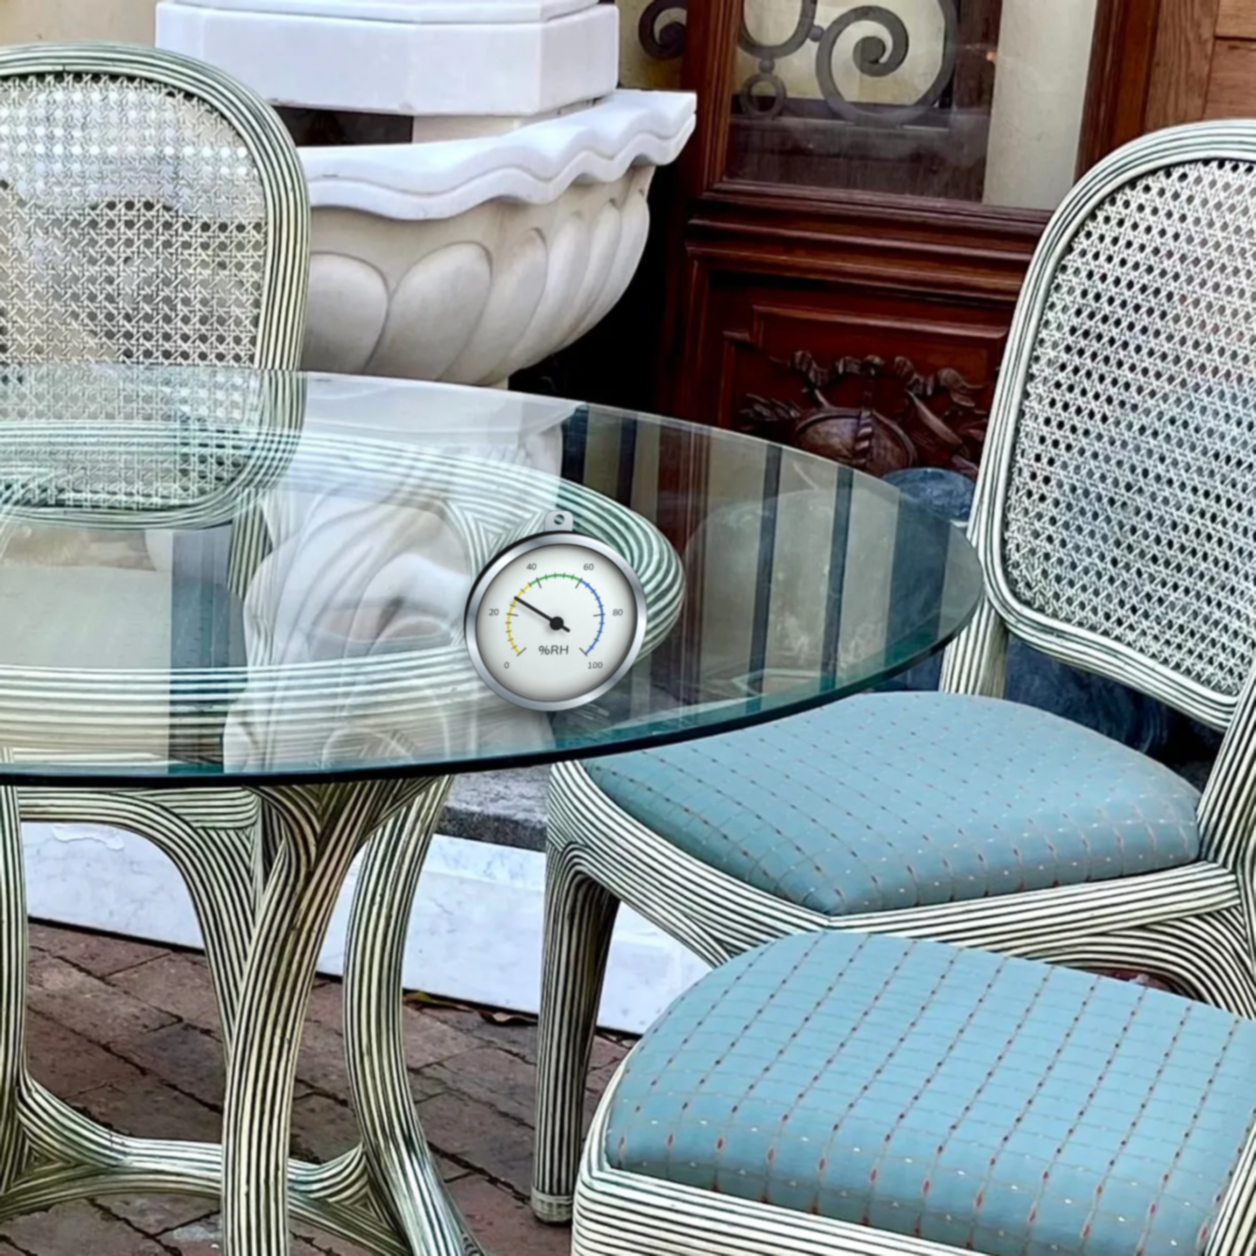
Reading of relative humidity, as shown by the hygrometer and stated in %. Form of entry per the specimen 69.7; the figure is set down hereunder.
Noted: 28
